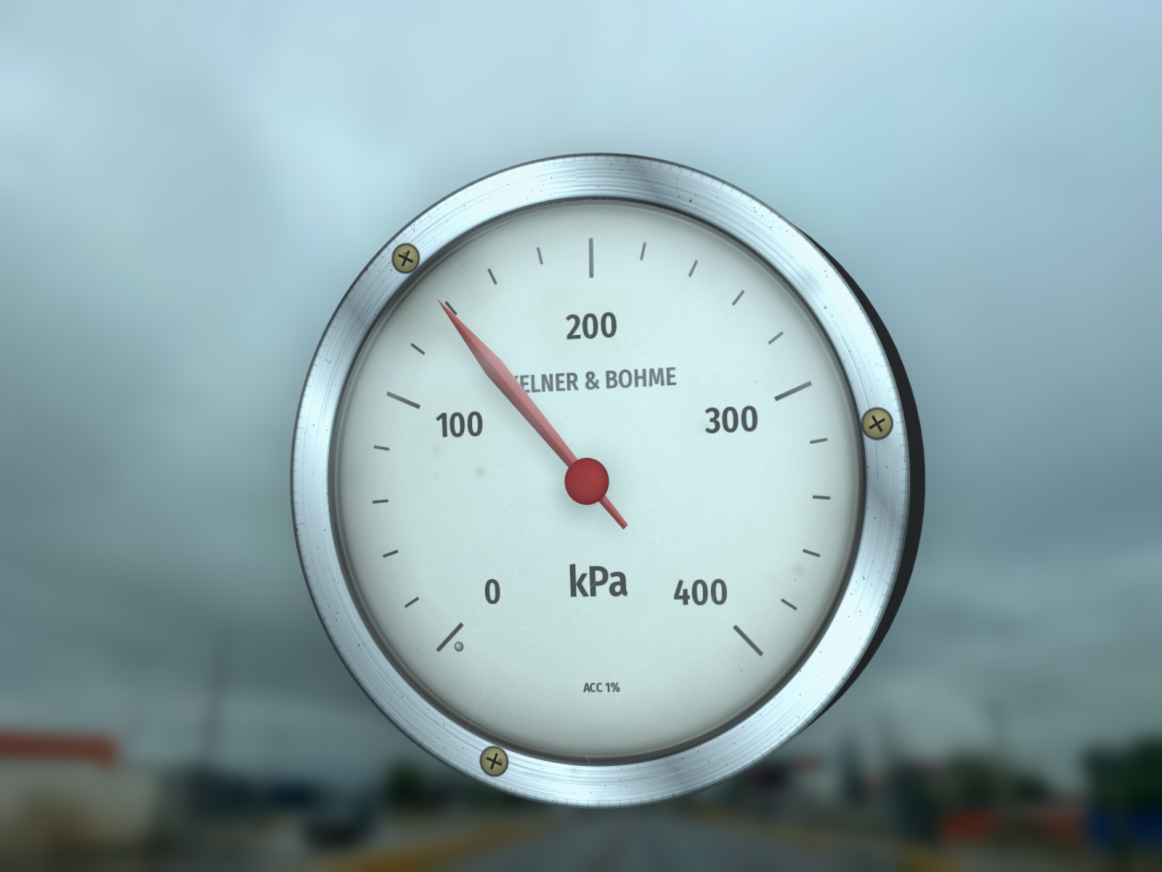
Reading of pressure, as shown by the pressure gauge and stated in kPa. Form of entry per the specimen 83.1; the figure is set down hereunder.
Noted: 140
